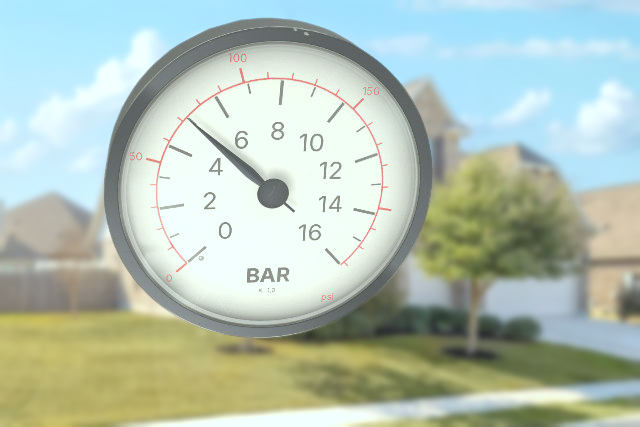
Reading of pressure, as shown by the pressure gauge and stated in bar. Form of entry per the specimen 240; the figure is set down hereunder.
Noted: 5
